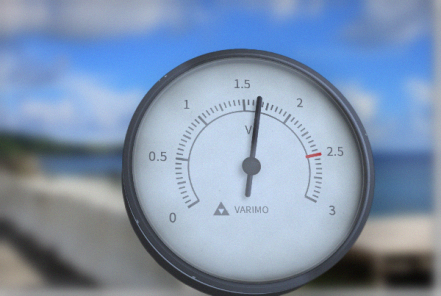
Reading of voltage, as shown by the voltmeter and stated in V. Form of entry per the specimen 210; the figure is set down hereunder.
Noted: 1.65
